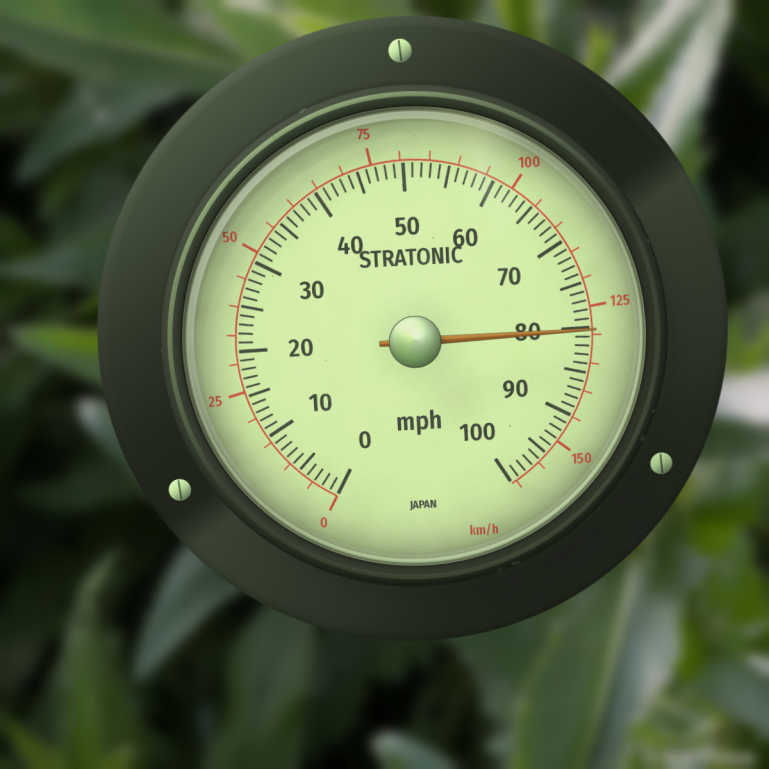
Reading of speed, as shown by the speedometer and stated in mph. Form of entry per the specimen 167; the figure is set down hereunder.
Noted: 80
